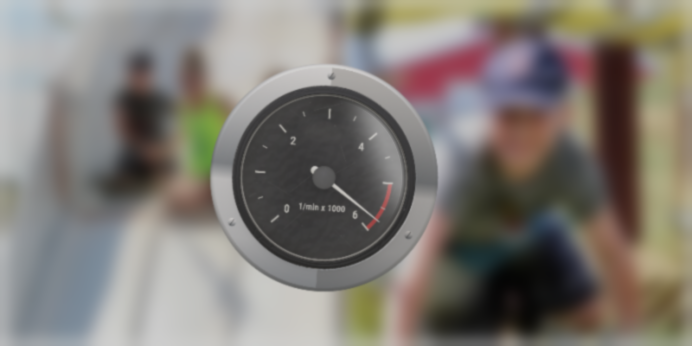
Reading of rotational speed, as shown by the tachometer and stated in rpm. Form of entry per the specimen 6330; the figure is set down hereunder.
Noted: 5750
